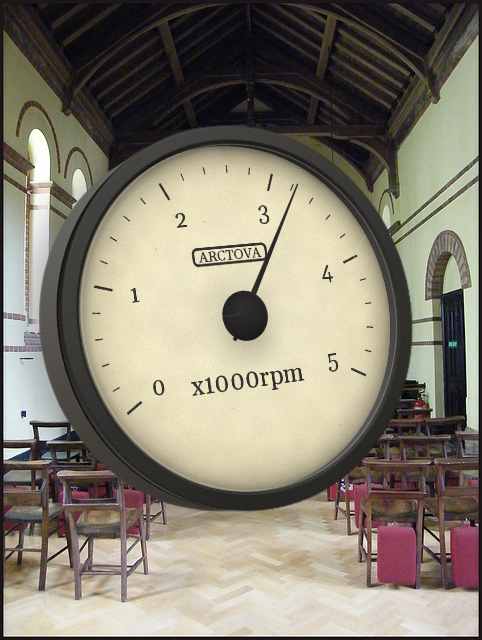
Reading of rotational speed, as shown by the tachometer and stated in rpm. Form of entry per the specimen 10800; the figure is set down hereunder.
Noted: 3200
